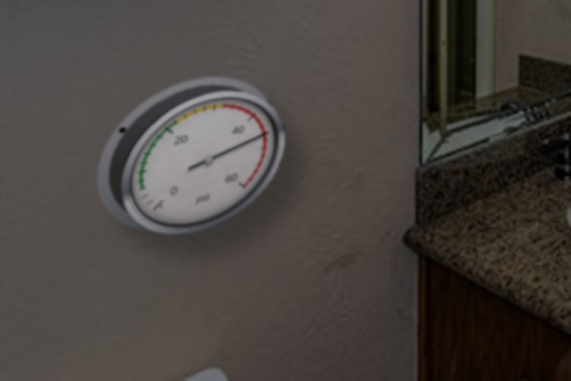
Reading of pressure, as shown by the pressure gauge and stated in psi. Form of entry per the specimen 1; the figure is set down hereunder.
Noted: 46
